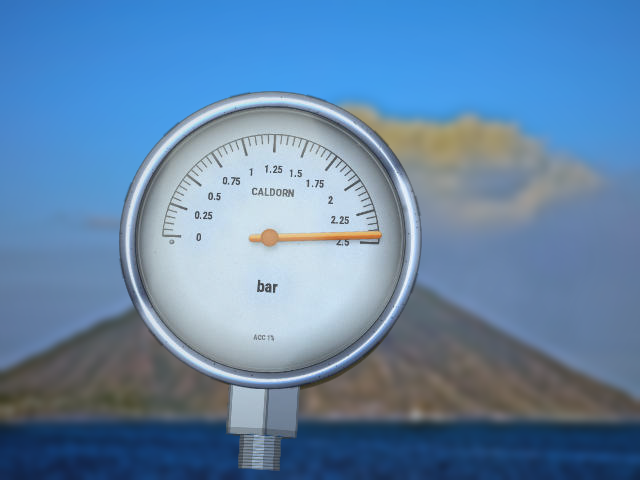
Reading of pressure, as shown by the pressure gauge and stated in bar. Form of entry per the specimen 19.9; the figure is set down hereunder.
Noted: 2.45
